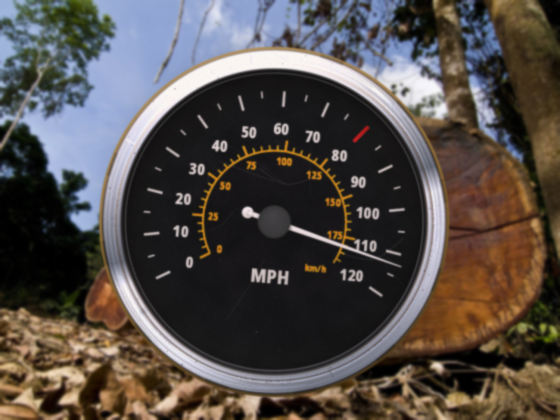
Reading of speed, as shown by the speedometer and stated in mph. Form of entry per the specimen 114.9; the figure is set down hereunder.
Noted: 112.5
